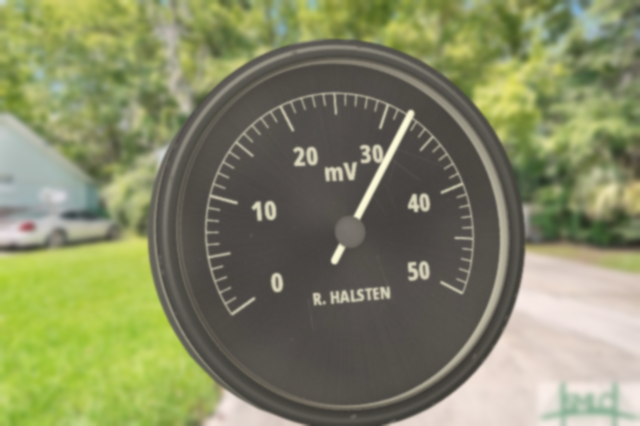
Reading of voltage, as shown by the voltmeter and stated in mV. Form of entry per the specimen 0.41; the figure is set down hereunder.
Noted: 32
